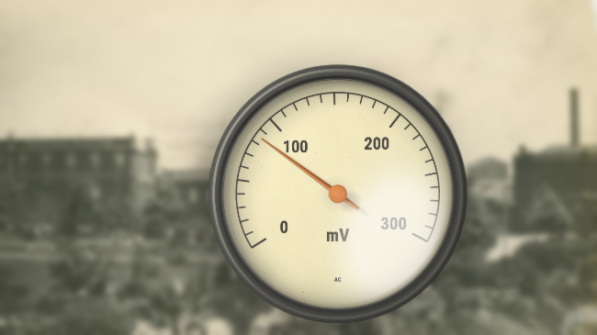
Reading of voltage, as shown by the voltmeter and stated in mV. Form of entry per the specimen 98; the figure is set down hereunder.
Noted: 85
